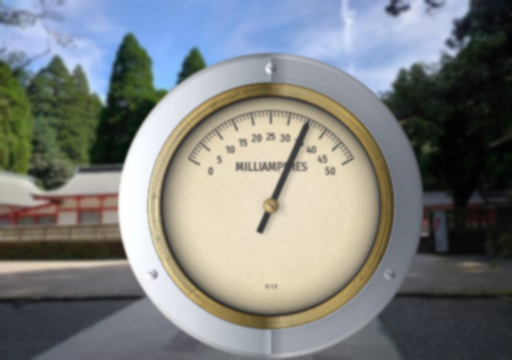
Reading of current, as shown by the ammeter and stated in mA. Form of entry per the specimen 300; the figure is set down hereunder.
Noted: 35
